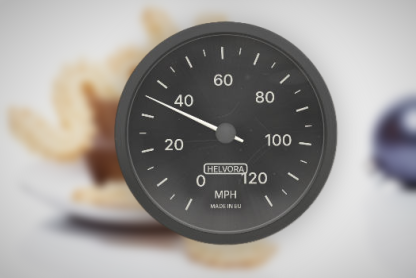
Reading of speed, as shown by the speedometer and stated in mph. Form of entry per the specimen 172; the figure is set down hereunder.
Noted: 35
